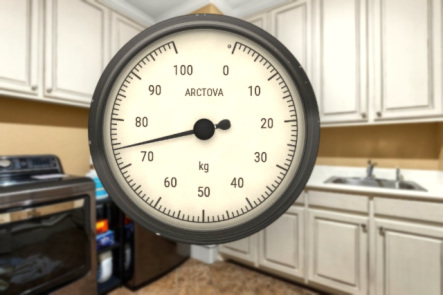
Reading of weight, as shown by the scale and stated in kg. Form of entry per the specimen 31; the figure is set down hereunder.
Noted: 74
